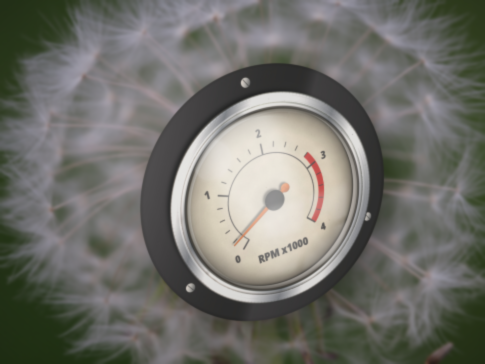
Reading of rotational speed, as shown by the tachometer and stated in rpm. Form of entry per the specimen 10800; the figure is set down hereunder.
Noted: 200
